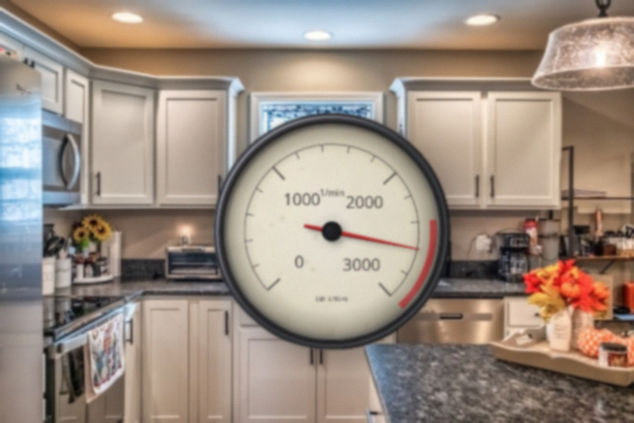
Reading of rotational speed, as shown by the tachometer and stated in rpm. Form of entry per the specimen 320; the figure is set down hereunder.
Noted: 2600
